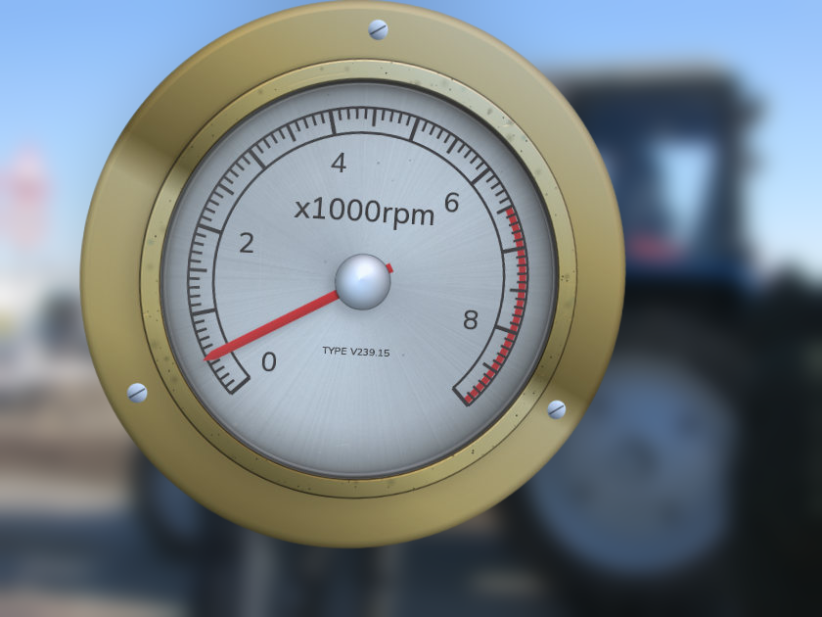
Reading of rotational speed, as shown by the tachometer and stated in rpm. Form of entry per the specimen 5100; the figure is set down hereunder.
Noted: 500
